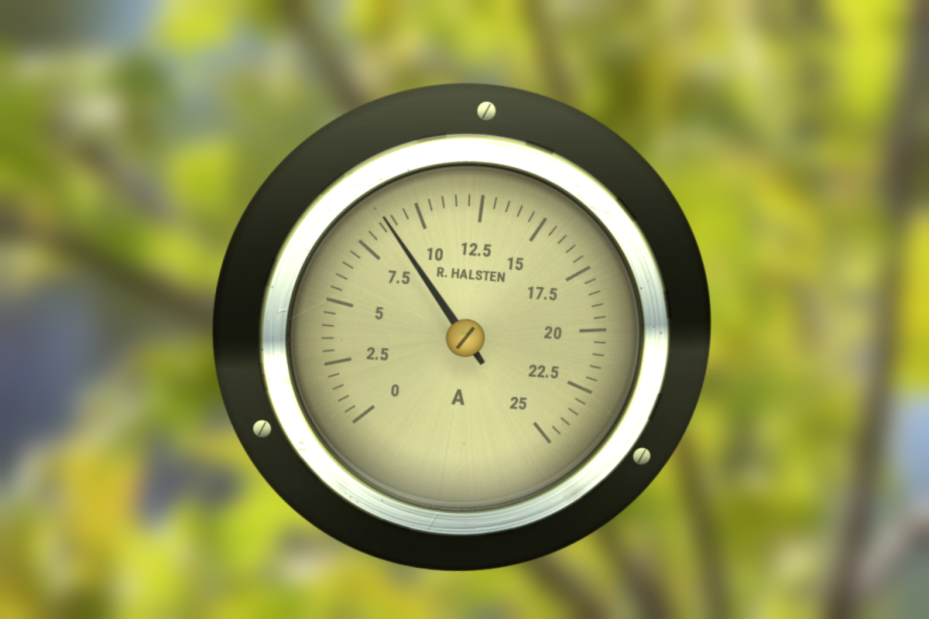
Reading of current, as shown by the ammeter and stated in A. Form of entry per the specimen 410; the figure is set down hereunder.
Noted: 8.75
